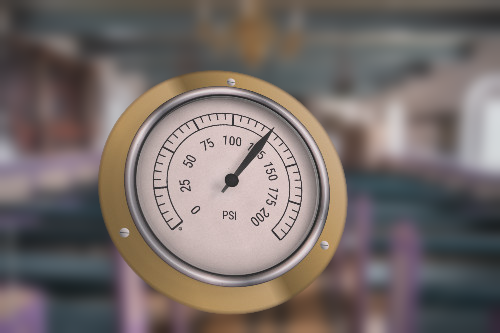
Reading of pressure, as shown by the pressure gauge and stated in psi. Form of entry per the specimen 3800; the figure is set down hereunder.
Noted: 125
